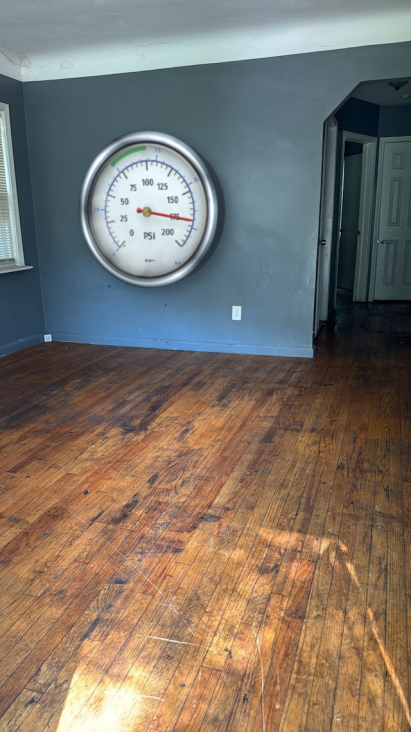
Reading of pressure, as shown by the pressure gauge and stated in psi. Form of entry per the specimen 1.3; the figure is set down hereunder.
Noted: 175
